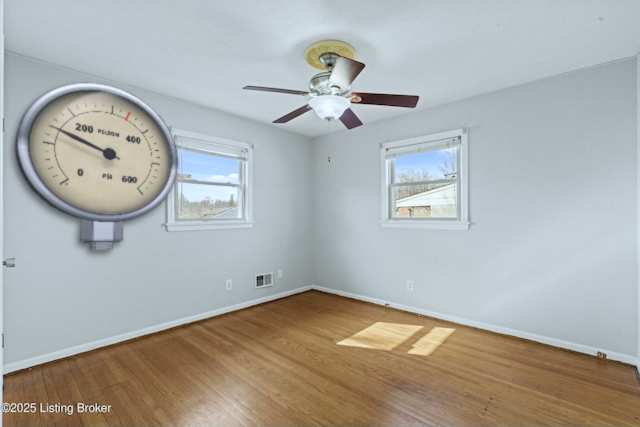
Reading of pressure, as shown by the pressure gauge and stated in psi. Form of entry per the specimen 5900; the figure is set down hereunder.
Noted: 140
